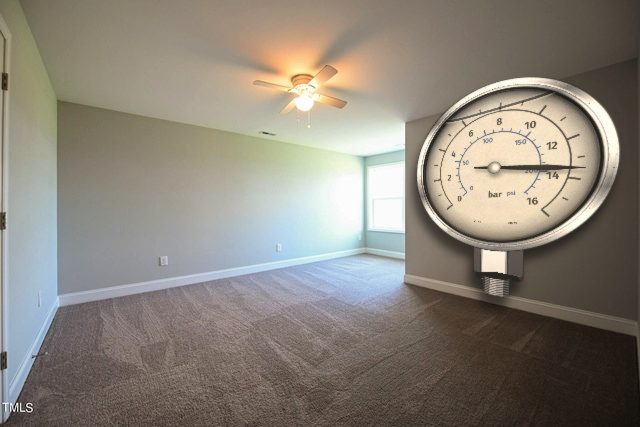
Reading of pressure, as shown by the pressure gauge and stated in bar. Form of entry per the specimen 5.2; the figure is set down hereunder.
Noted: 13.5
